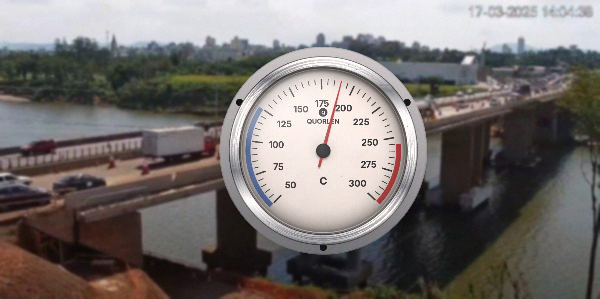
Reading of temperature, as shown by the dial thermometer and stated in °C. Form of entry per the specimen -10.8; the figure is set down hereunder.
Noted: 190
